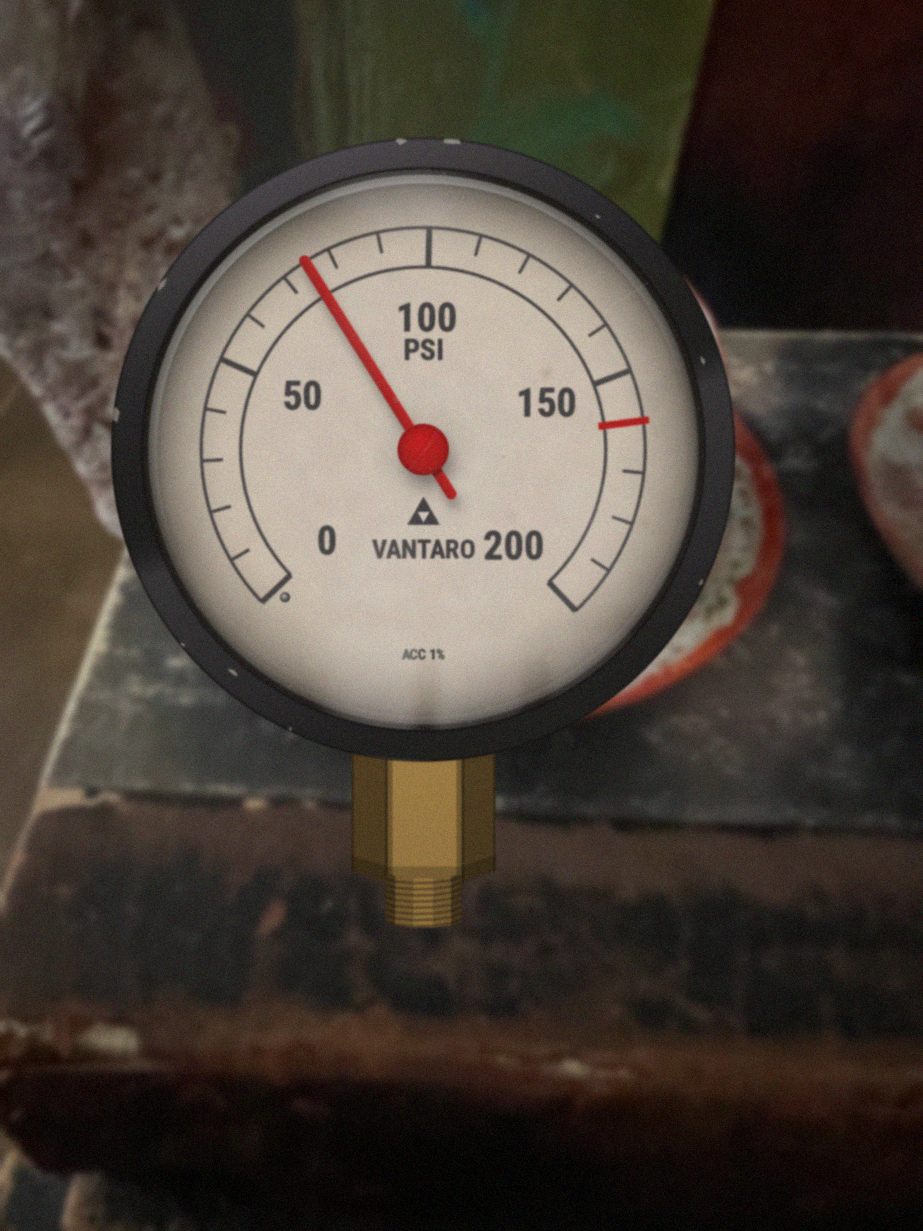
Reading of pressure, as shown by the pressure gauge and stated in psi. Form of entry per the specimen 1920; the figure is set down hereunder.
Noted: 75
